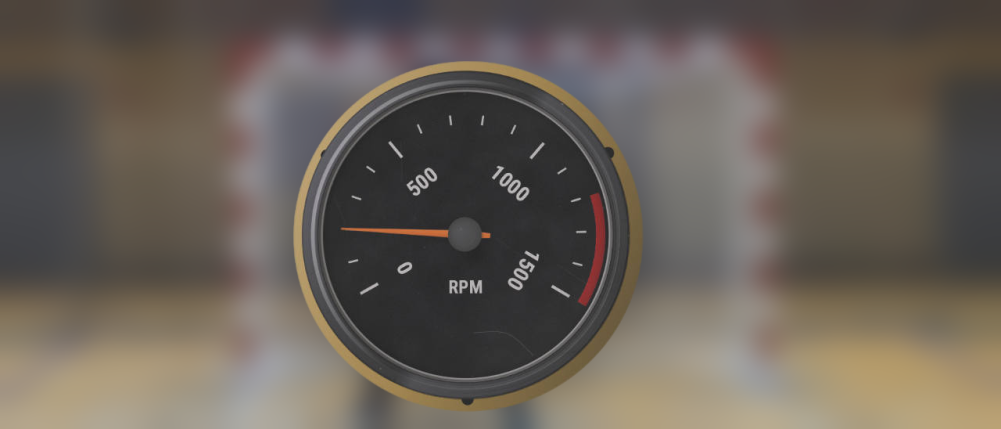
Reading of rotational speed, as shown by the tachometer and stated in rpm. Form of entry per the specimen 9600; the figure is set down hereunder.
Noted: 200
